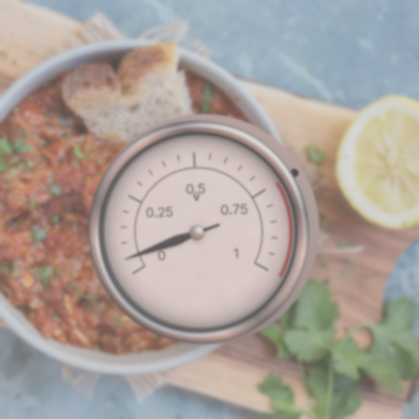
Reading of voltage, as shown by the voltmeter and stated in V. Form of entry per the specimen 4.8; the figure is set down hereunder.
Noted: 0.05
